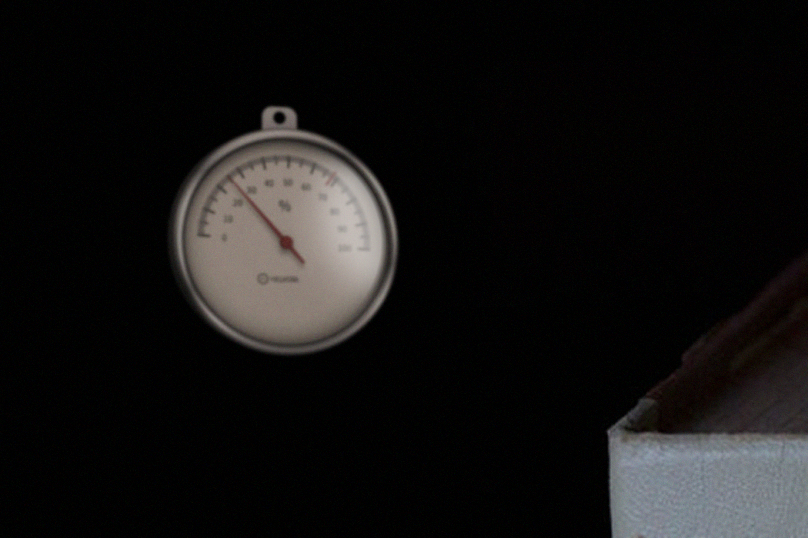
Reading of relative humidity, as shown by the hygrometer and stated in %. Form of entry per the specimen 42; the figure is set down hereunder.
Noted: 25
